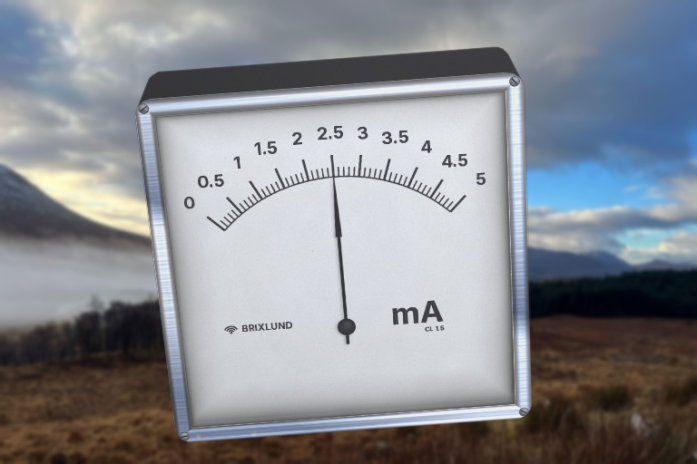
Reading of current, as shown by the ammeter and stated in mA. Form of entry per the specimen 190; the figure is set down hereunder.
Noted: 2.5
